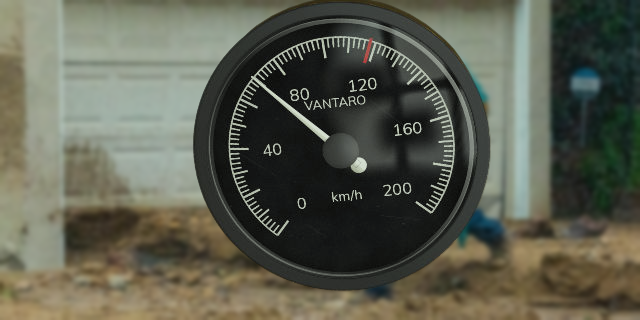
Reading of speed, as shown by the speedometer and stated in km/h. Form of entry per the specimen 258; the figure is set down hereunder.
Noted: 70
